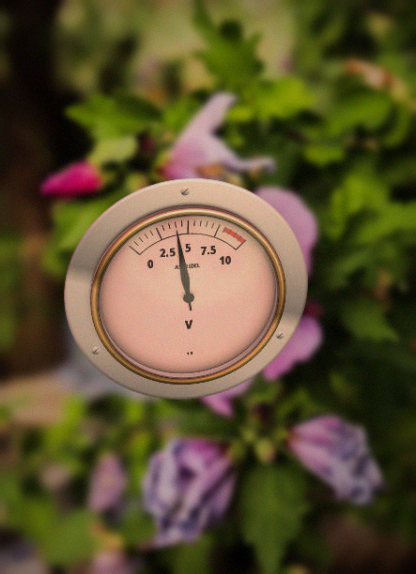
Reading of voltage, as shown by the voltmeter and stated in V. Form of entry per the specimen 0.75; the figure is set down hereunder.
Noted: 4
